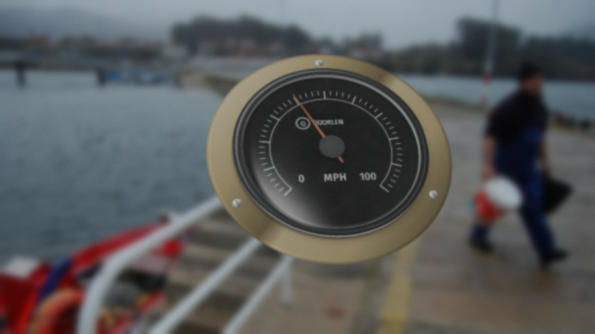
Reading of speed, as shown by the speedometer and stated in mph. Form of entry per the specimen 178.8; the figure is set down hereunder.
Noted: 40
